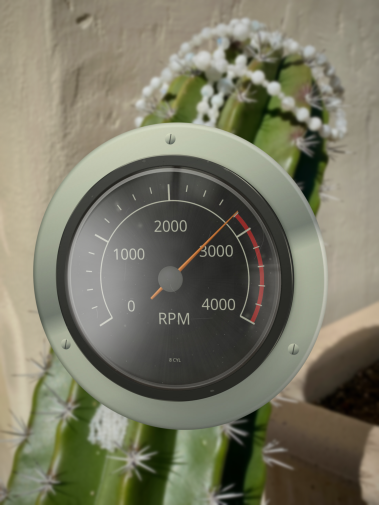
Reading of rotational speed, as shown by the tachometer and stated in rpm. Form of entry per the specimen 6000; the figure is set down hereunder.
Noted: 2800
